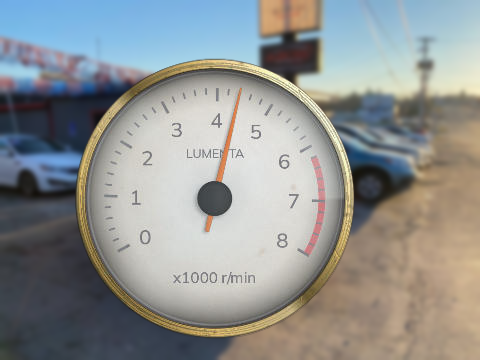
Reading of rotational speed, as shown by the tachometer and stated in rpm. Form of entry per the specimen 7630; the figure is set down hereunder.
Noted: 4400
